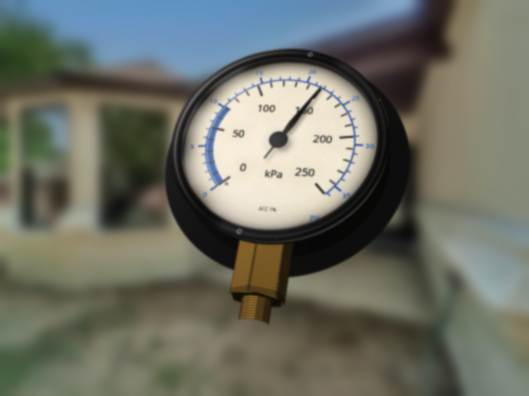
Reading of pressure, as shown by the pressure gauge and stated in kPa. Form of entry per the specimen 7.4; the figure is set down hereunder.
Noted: 150
